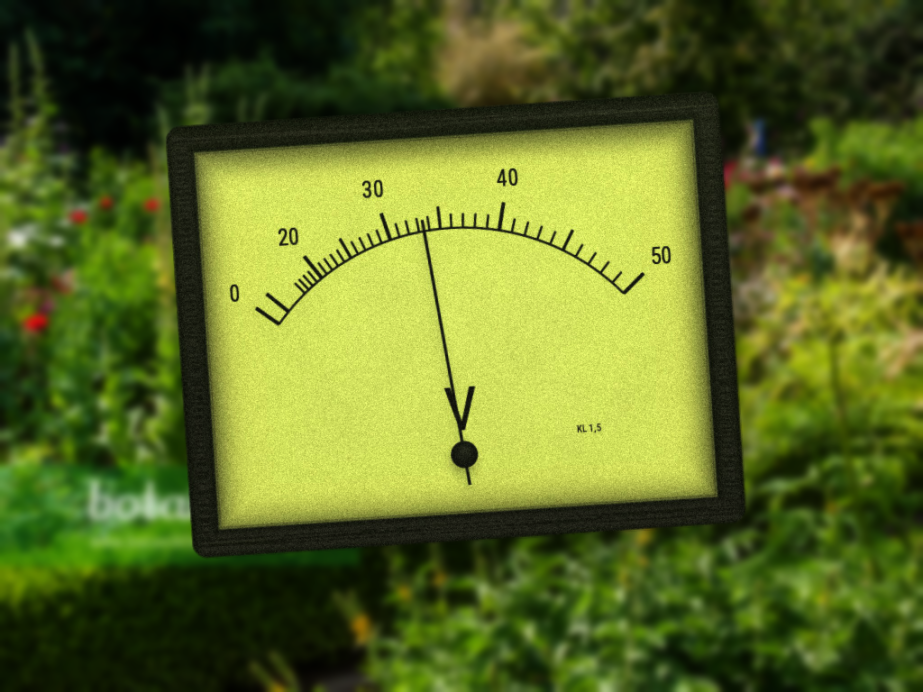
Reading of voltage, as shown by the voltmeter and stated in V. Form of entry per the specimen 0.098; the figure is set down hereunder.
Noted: 33.5
